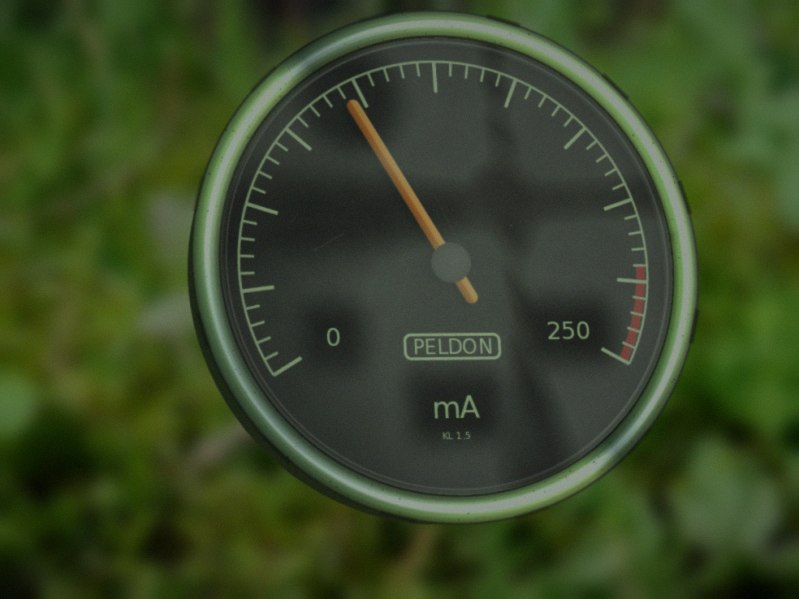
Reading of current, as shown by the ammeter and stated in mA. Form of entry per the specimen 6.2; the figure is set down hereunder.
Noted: 95
